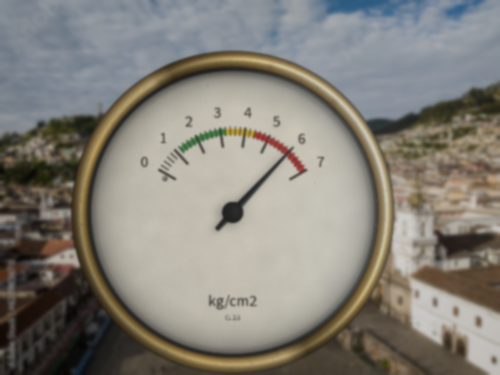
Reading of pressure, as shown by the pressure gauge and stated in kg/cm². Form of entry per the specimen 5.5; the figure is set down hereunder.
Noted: 6
